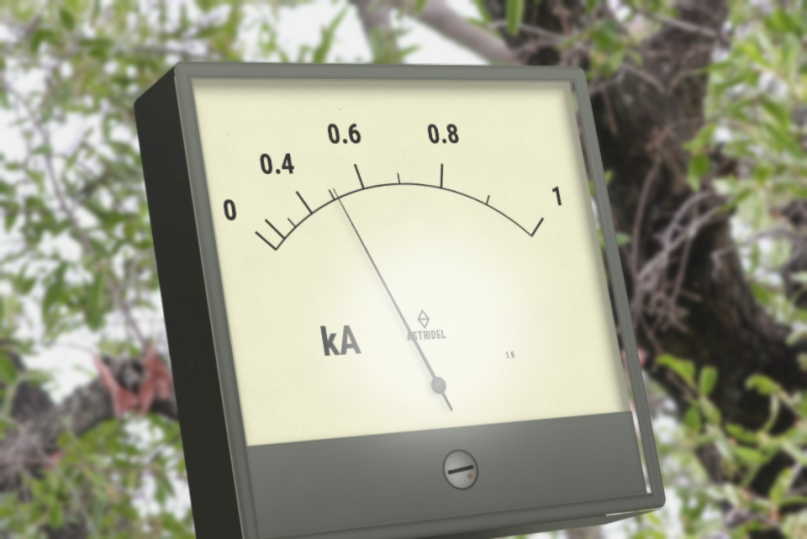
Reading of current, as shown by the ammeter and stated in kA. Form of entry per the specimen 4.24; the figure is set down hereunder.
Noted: 0.5
